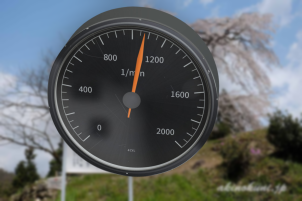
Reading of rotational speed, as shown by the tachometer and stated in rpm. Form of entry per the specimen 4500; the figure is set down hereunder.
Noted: 1075
